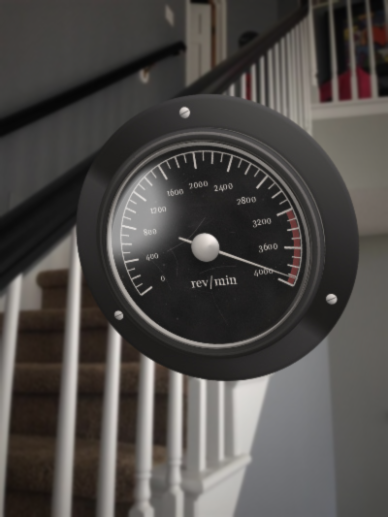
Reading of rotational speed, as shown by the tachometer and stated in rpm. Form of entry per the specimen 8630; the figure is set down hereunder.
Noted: 3900
